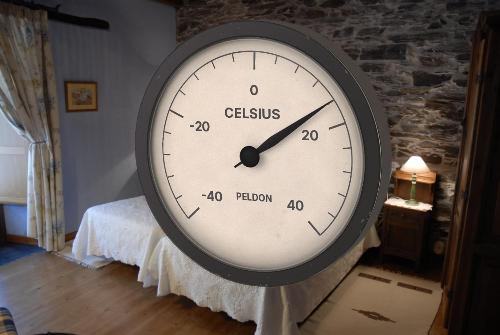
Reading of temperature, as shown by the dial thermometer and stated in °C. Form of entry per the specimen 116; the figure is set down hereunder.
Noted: 16
